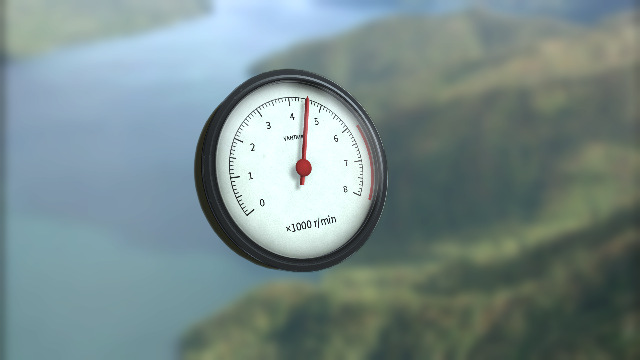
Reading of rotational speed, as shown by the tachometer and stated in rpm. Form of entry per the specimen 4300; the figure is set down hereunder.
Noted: 4500
